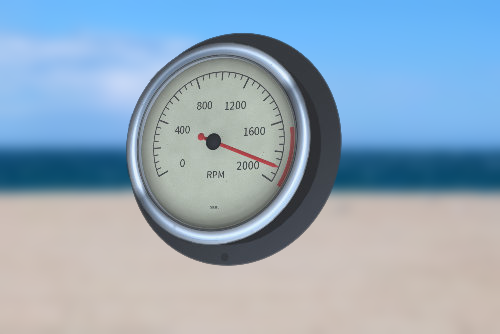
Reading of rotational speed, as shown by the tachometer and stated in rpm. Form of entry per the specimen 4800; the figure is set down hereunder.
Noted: 1900
